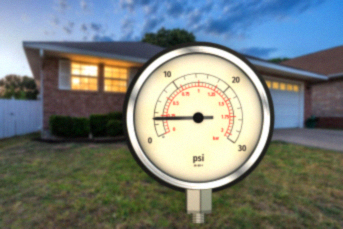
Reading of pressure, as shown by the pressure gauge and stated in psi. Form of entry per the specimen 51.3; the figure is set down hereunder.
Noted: 3
